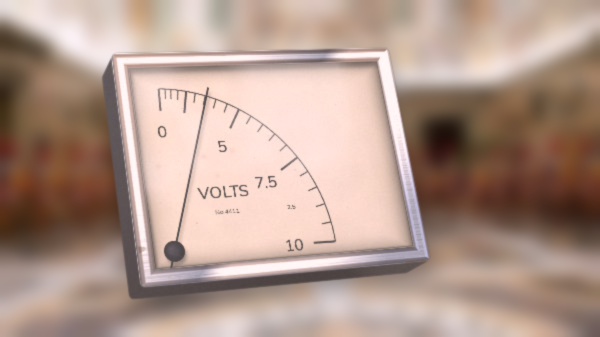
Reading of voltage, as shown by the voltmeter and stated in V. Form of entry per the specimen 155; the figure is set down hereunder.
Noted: 3.5
